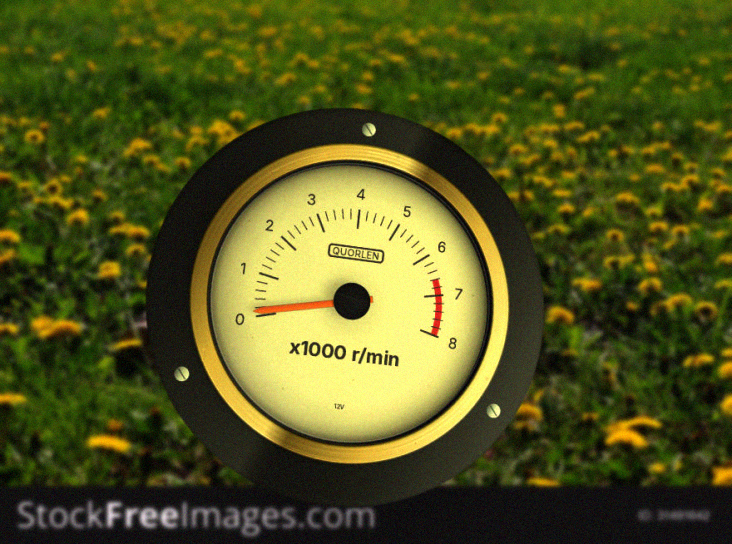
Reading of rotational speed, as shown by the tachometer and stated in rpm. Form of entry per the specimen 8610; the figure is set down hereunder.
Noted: 100
